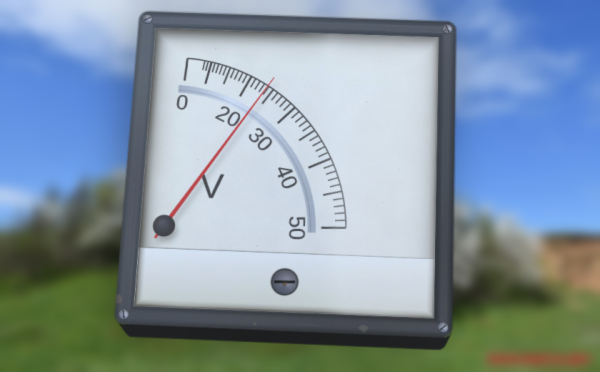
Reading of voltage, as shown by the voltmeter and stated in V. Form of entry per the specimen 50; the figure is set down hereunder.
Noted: 24
